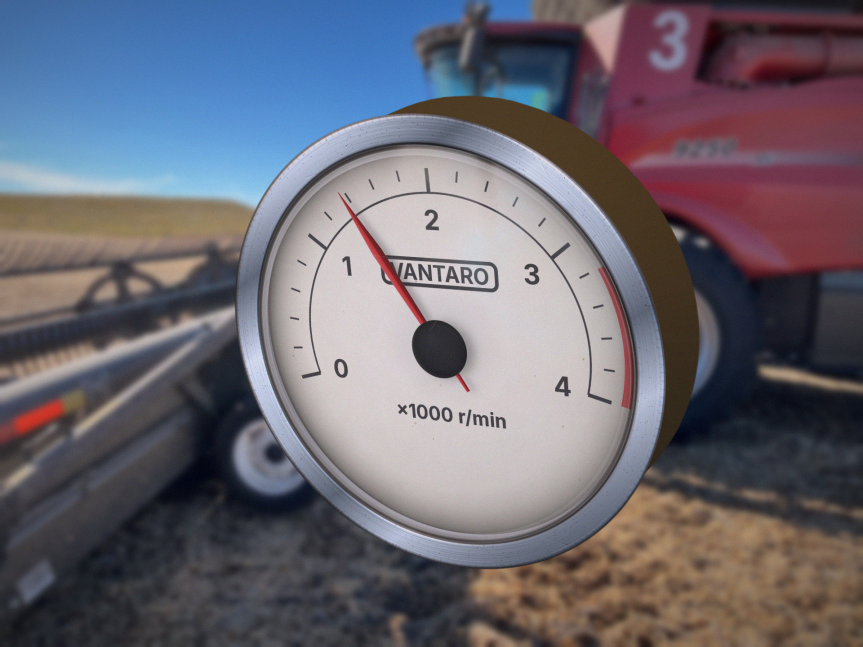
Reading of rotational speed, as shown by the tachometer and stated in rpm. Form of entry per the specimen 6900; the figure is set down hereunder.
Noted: 1400
